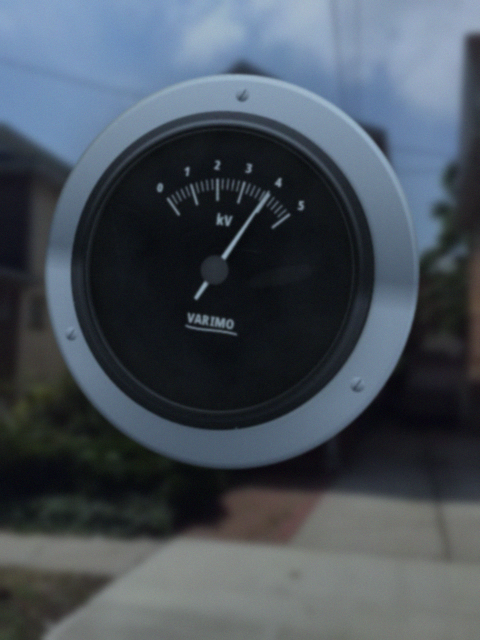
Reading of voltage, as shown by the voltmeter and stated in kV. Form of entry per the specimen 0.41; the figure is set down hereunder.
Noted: 4
